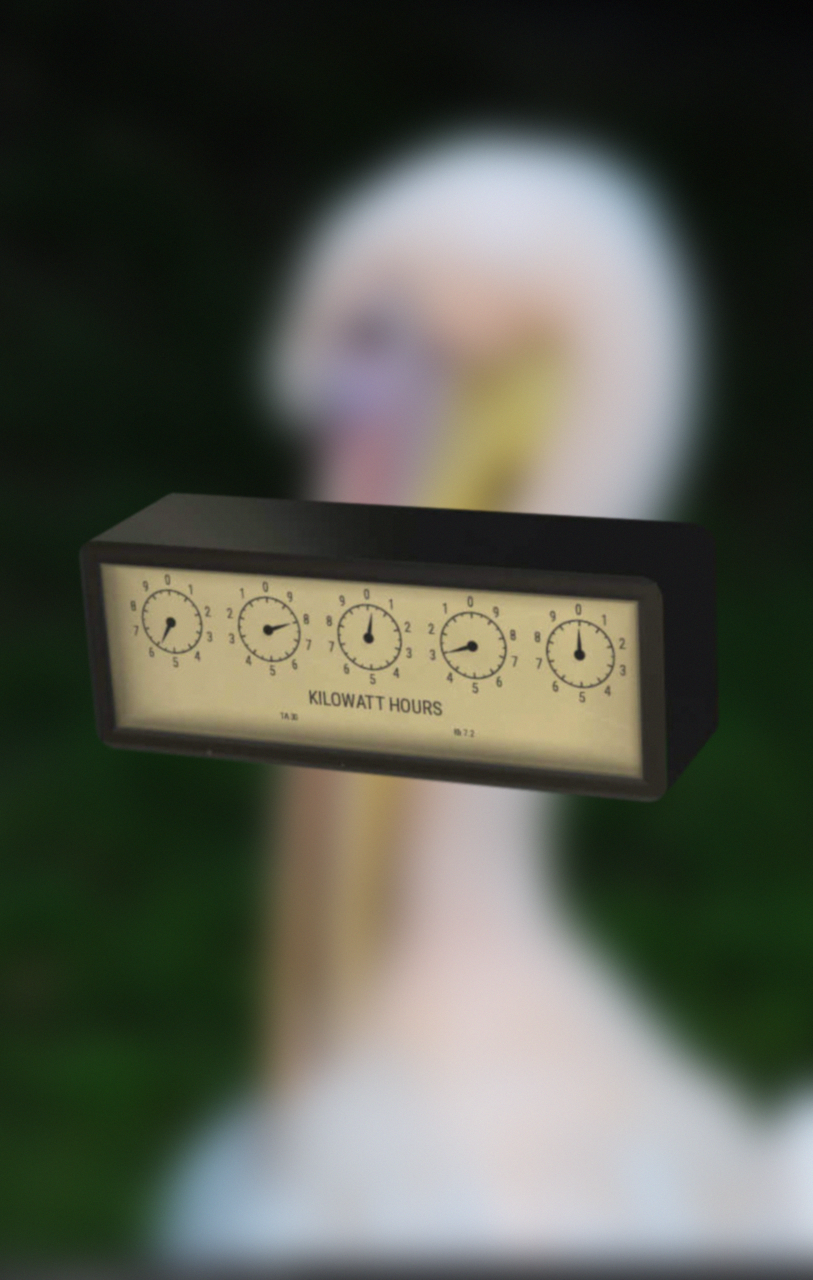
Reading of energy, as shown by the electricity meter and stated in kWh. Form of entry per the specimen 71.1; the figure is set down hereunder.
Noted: 58030
